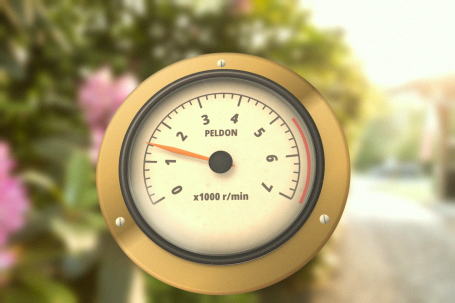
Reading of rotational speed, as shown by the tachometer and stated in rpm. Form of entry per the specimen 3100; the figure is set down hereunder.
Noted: 1400
